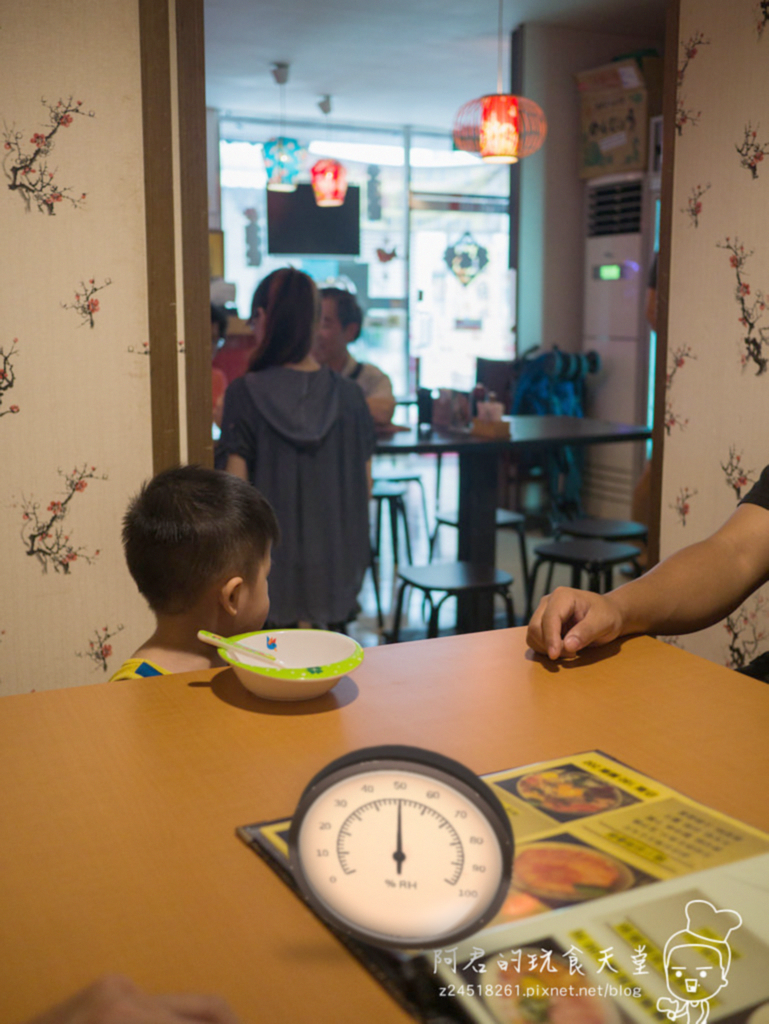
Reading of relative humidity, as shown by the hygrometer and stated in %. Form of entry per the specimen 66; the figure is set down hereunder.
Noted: 50
